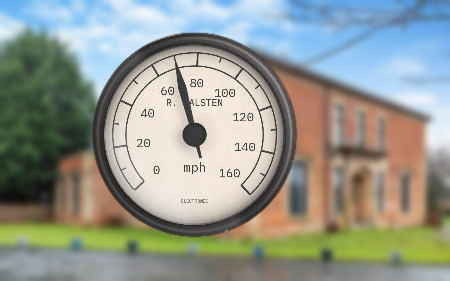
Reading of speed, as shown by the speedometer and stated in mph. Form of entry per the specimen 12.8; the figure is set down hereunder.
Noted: 70
